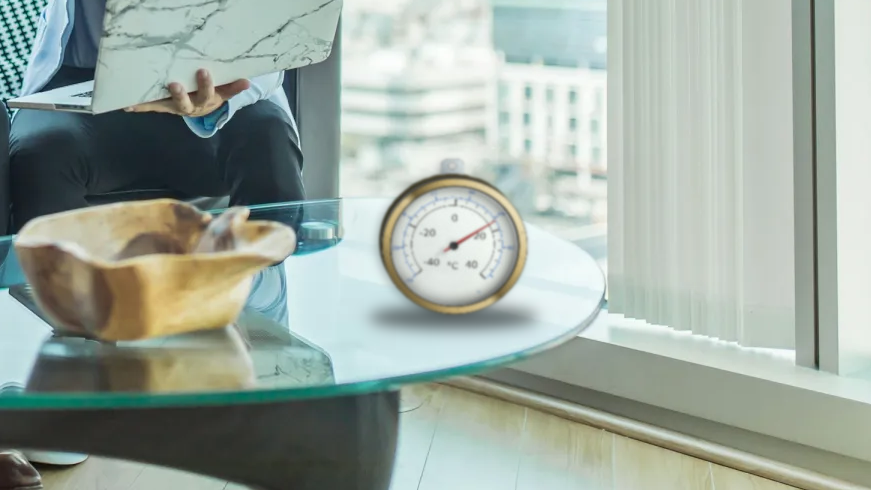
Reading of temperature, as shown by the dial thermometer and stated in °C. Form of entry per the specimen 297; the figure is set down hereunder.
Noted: 16
